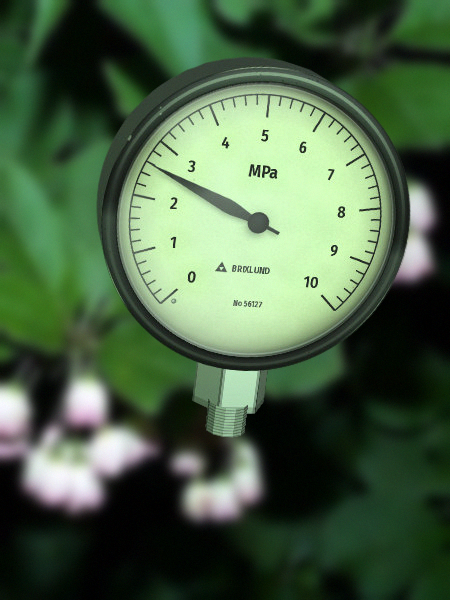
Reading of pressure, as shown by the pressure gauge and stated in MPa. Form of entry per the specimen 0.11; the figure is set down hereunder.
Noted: 2.6
